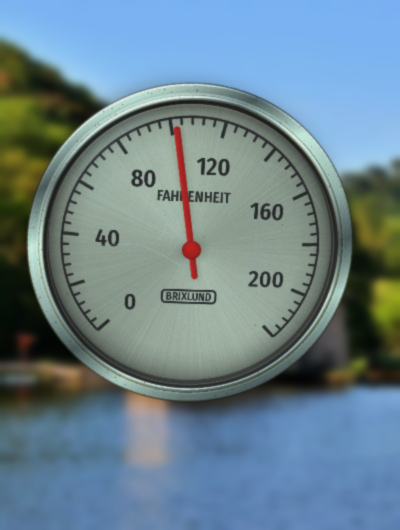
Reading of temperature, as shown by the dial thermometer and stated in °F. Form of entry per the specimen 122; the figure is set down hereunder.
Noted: 102
